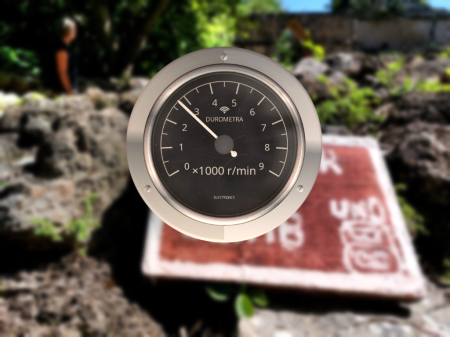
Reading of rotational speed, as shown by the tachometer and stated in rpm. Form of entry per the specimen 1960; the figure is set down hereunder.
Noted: 2750
